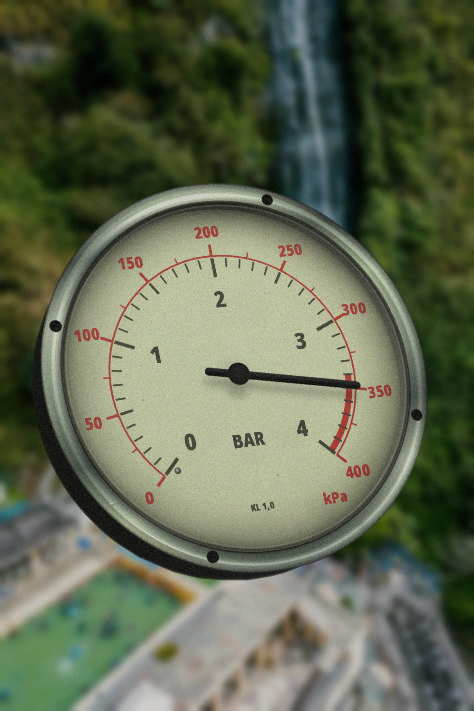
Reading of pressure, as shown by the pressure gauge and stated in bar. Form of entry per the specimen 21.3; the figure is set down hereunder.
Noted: 3.5
